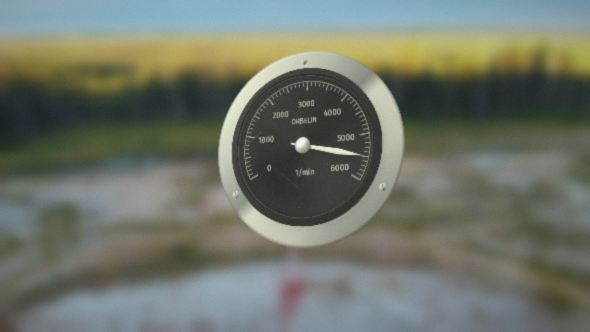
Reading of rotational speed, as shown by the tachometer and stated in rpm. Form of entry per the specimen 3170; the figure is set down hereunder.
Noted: 5500
